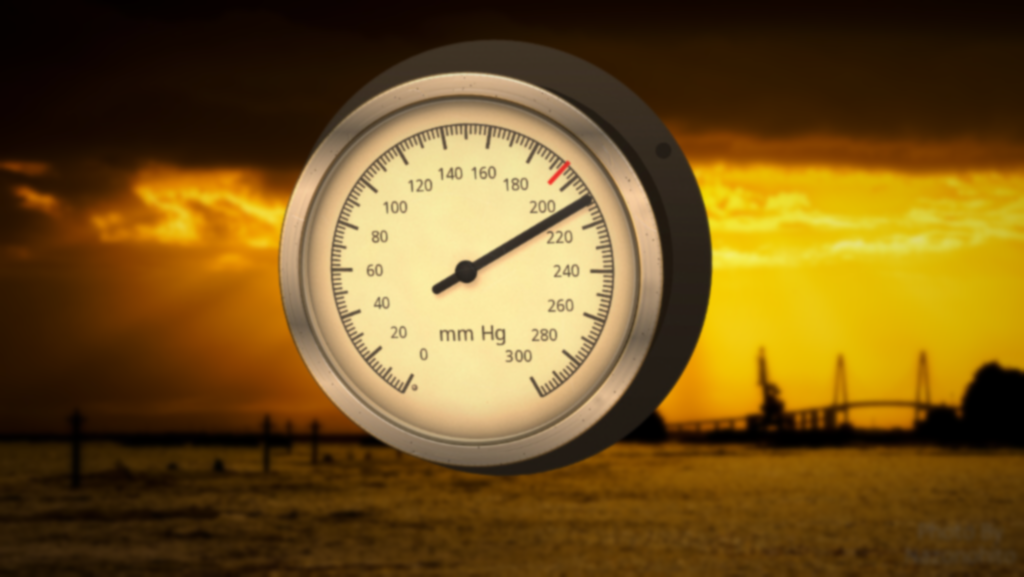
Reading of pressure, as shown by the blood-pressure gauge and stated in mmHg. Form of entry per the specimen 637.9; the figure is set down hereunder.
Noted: 210
